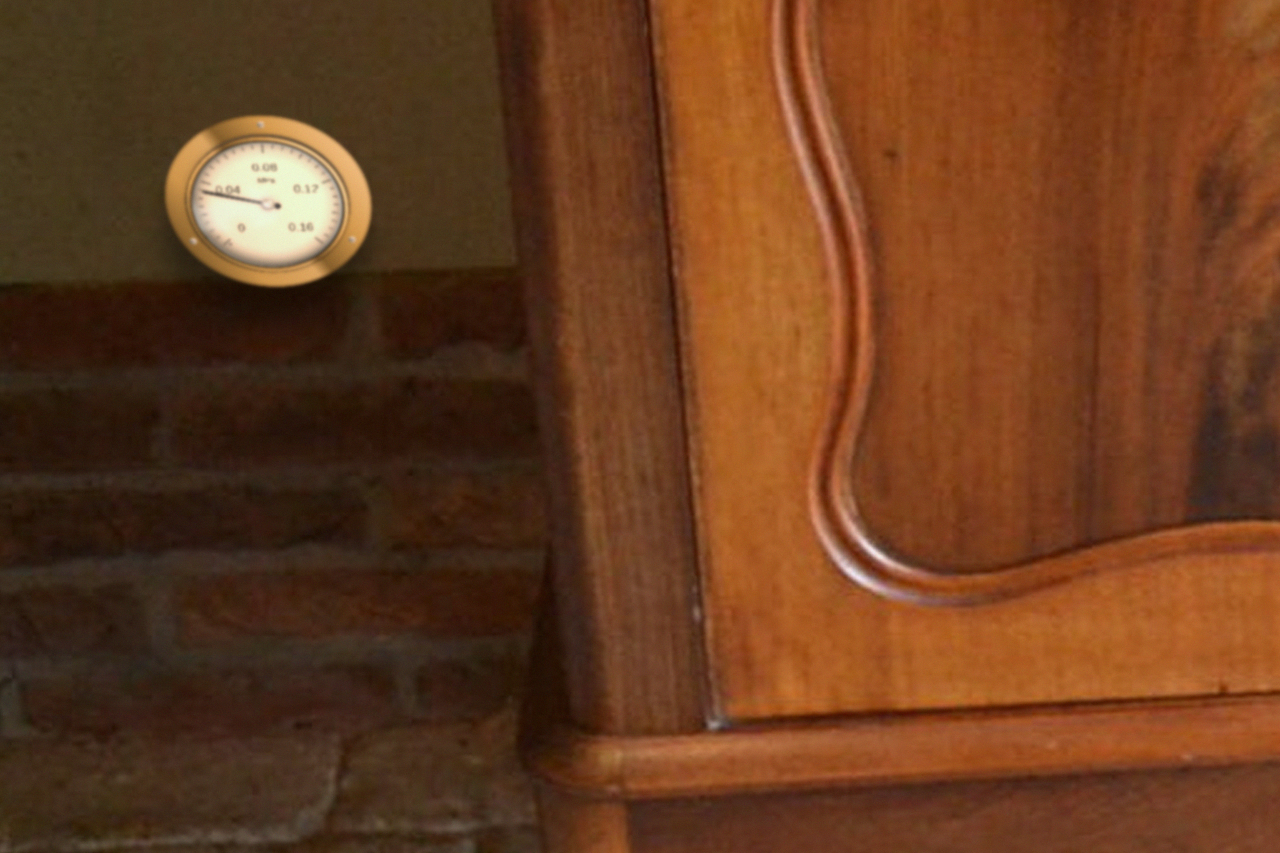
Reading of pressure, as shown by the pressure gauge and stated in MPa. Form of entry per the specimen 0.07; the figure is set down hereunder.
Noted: 0.035
